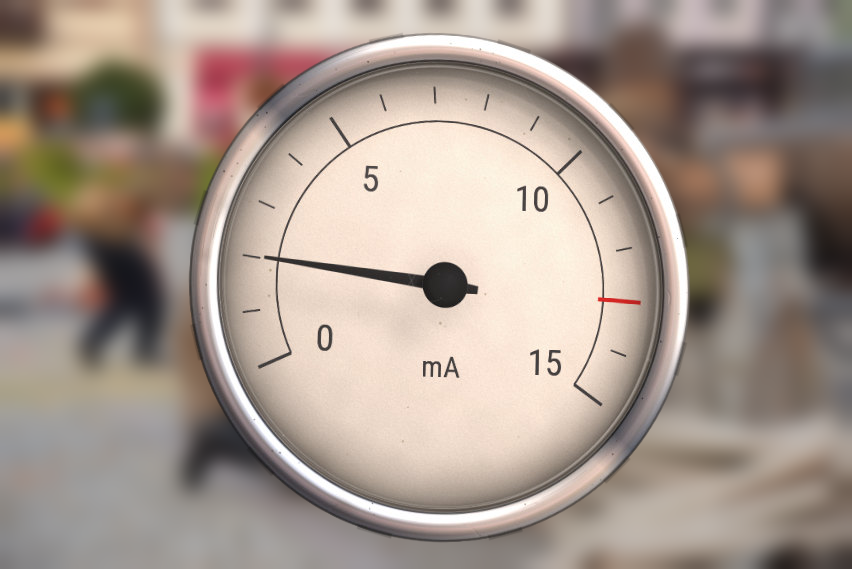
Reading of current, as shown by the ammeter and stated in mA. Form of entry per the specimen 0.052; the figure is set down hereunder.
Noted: 2
